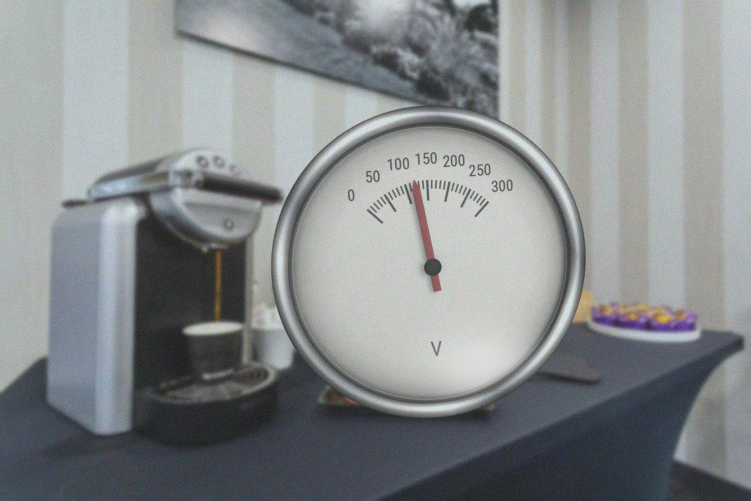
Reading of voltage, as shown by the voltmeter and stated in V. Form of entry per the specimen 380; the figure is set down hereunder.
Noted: 120
